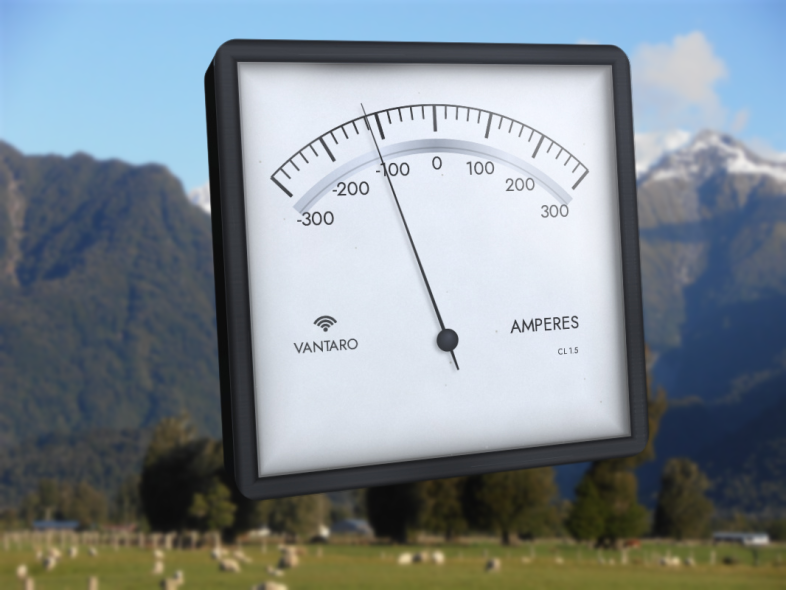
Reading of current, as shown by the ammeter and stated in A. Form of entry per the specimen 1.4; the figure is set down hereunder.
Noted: -120
